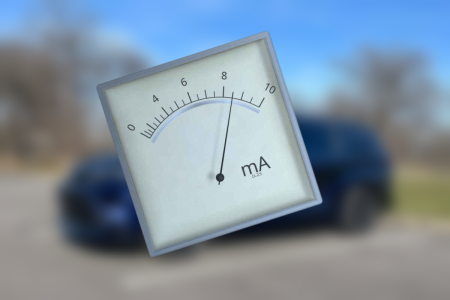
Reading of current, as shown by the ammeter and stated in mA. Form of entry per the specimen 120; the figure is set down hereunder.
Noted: 8.5
